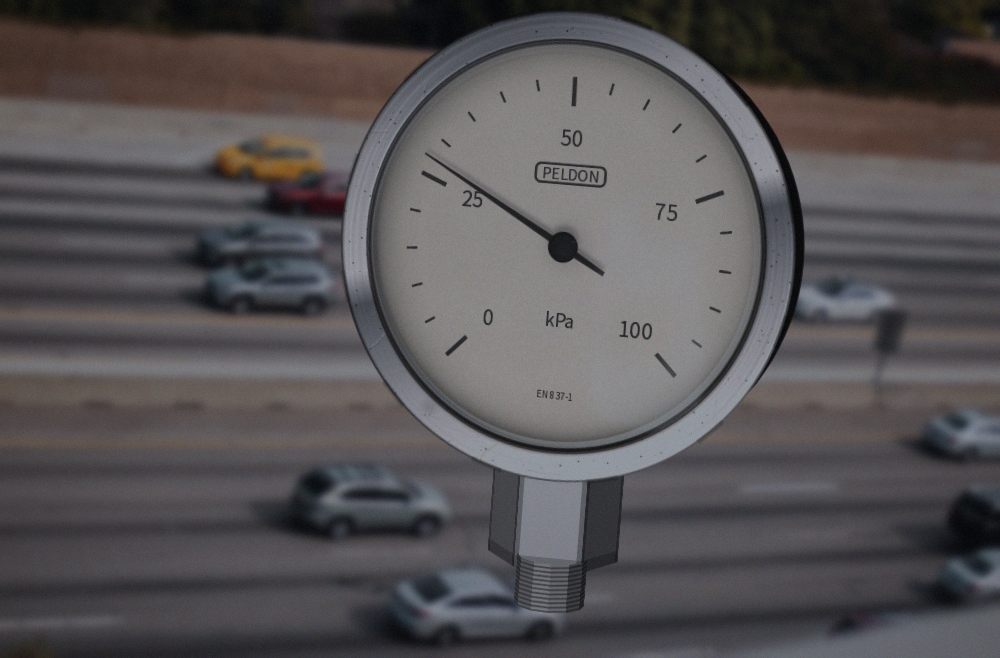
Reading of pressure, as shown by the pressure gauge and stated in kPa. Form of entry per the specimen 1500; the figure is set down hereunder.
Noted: 27.5
